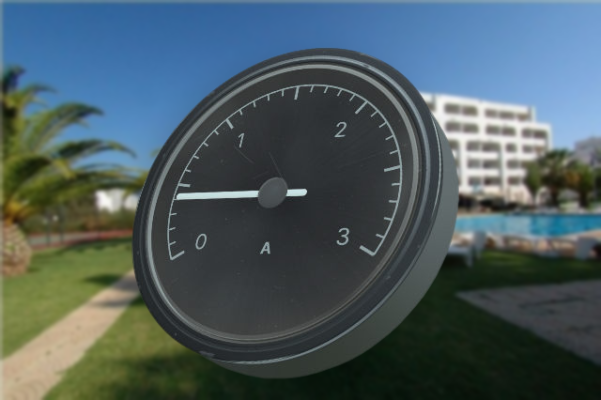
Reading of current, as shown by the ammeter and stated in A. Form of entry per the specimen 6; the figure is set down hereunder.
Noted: 0.4
